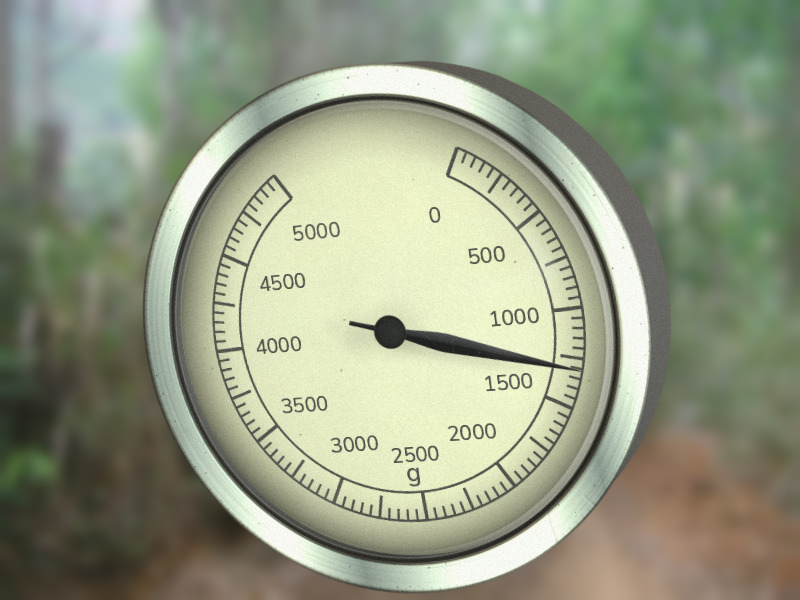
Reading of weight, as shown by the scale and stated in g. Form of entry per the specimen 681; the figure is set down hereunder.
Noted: 1300
